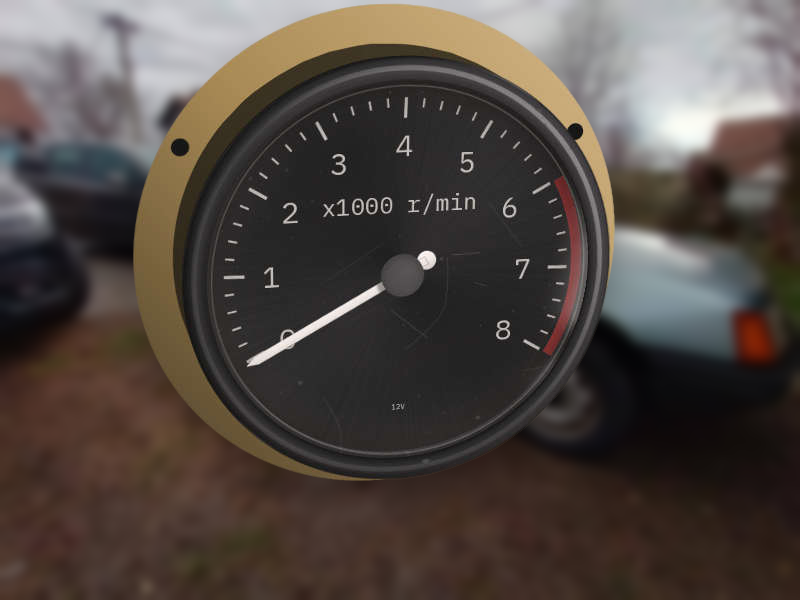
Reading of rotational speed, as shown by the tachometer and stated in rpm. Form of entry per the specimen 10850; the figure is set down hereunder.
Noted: 0
